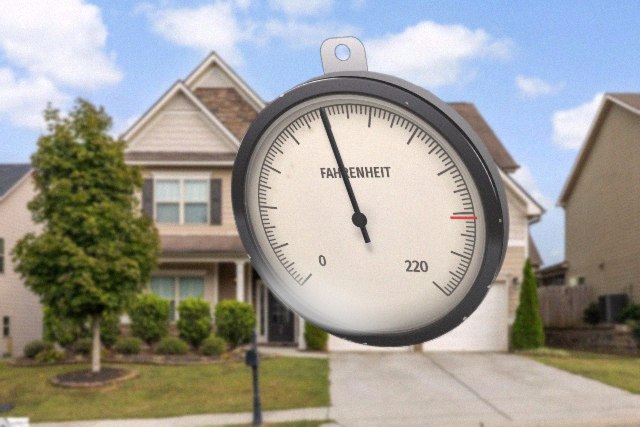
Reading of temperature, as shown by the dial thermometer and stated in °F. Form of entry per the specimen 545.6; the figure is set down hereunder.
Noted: 100
